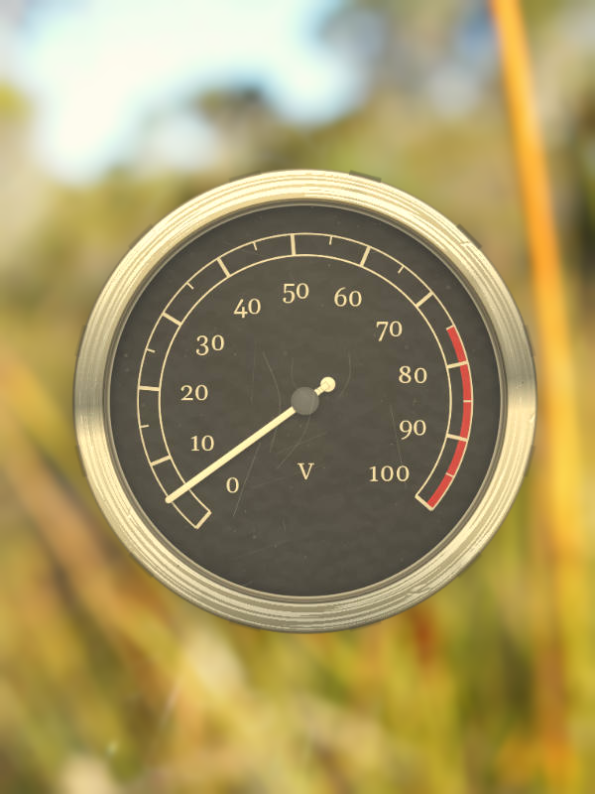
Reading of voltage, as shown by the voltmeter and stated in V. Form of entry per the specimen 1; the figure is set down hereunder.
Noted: 5
